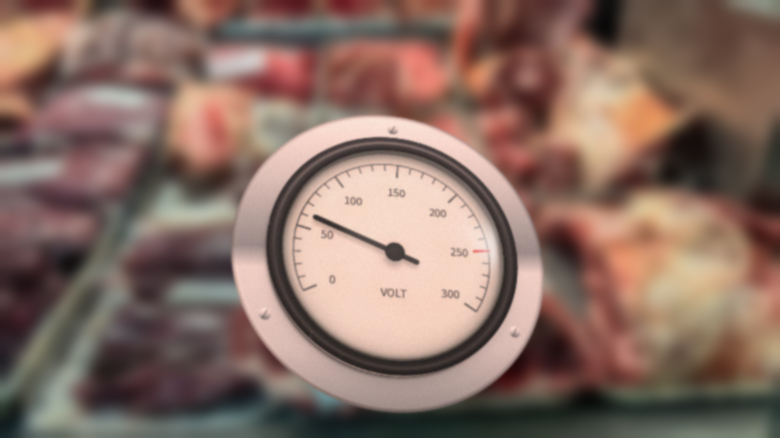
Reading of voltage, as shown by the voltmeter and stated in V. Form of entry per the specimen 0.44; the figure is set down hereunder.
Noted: 60
